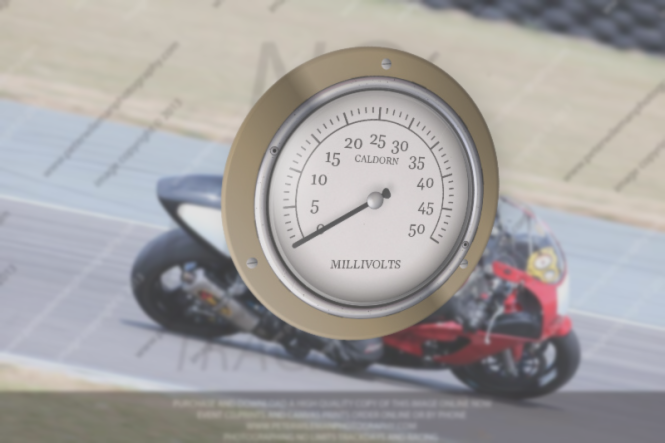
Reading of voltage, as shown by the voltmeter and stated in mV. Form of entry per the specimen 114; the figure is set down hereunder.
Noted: 0
